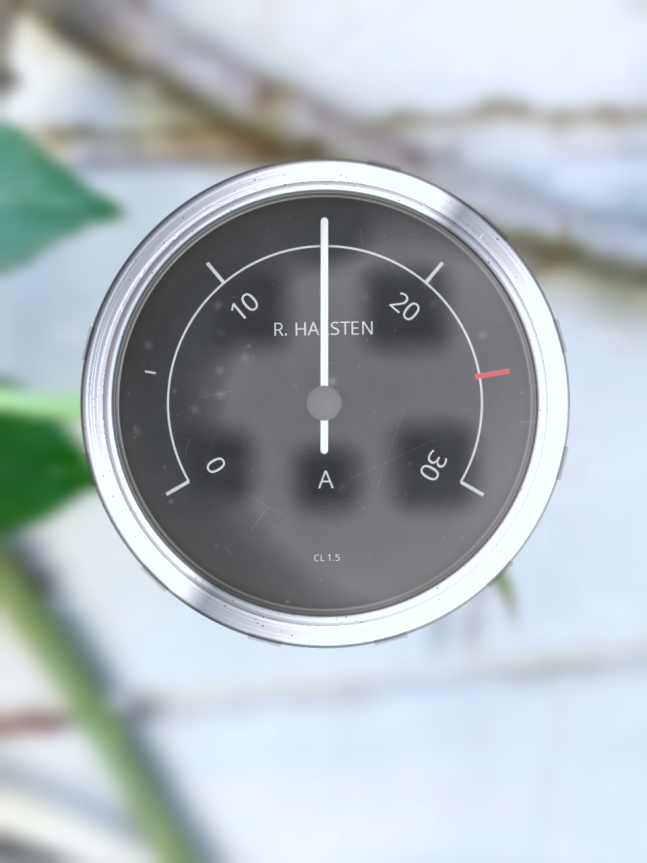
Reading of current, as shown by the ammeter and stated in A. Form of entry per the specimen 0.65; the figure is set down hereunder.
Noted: 15
